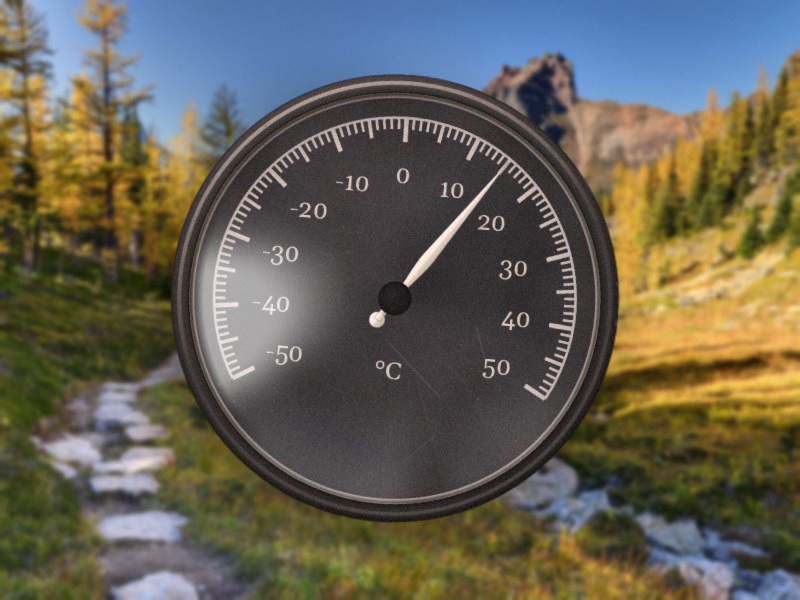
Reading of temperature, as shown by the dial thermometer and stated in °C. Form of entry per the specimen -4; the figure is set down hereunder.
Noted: 15
